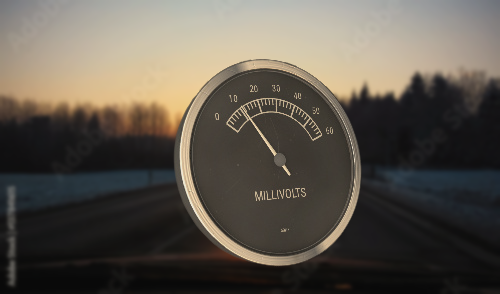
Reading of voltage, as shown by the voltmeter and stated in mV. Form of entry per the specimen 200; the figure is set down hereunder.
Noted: 10
